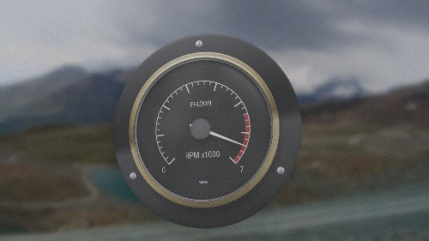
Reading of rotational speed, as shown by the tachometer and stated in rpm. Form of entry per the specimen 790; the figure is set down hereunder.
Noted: 6400
